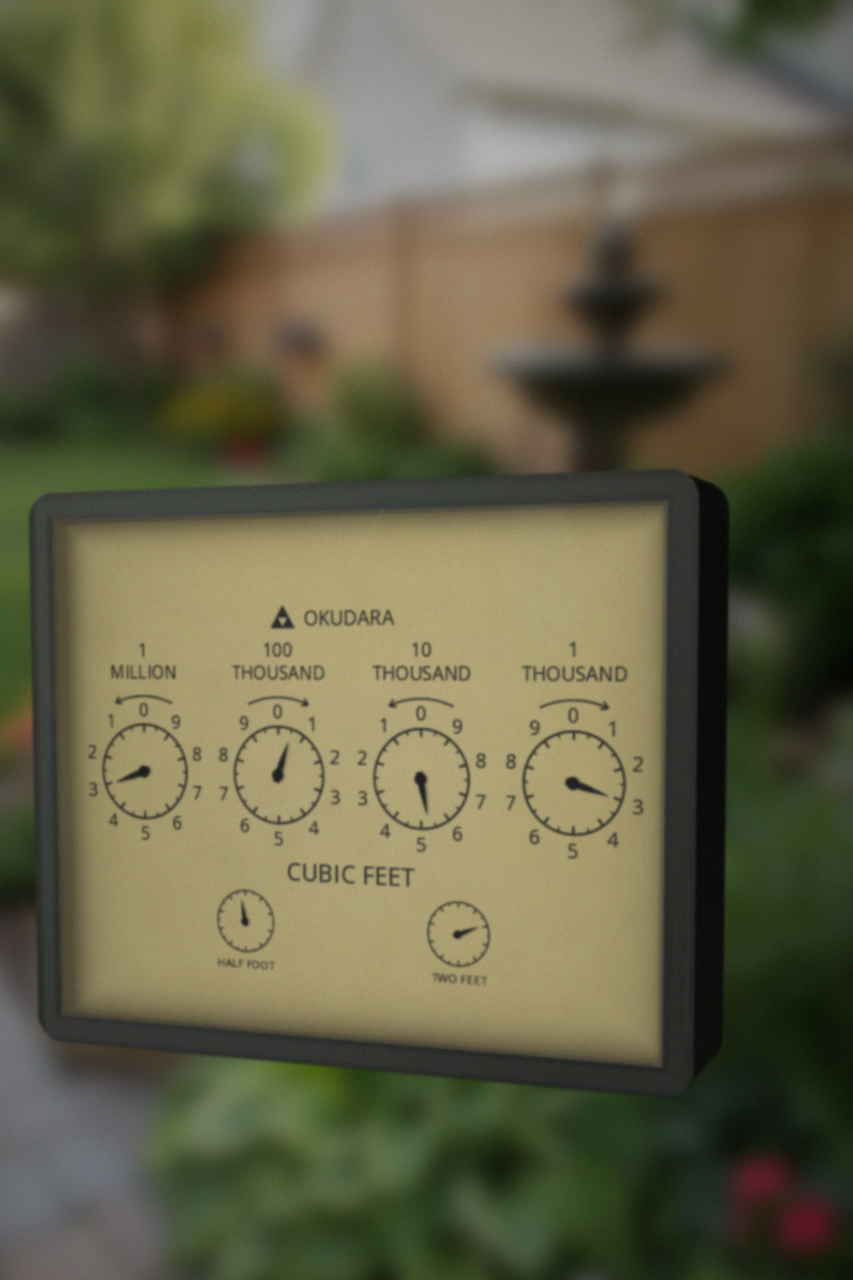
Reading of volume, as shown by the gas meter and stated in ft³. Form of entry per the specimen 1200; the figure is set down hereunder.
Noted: 305300
